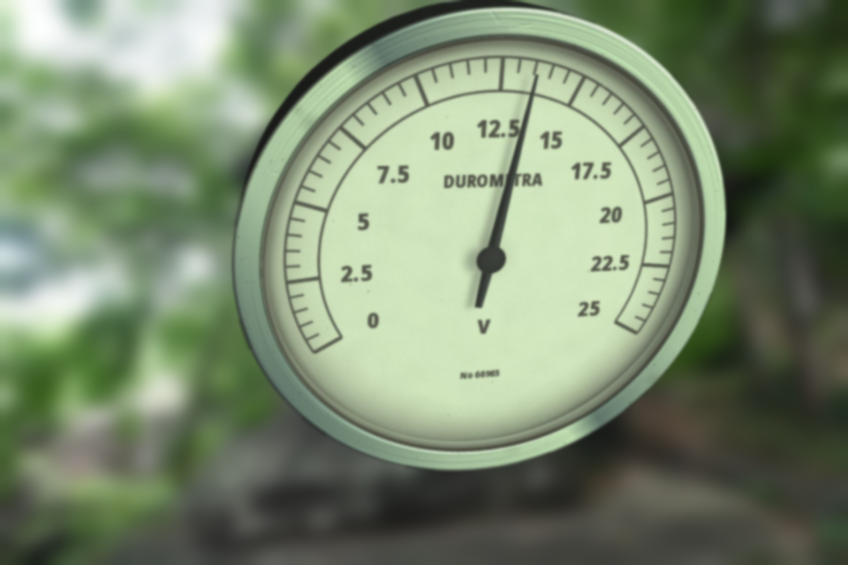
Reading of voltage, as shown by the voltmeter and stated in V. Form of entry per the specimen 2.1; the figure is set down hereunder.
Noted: 13.5
